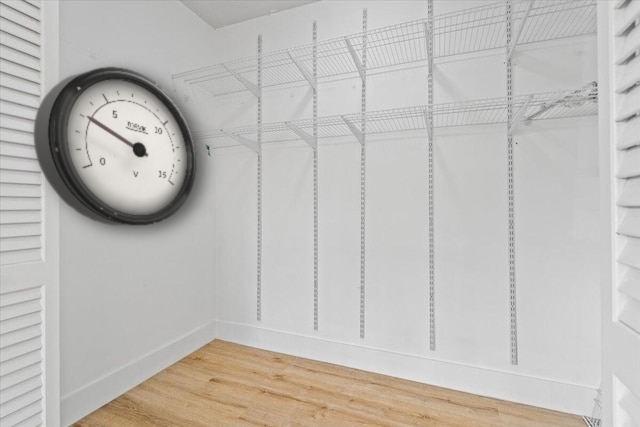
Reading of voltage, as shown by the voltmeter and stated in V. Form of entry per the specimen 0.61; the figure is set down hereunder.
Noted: 3
